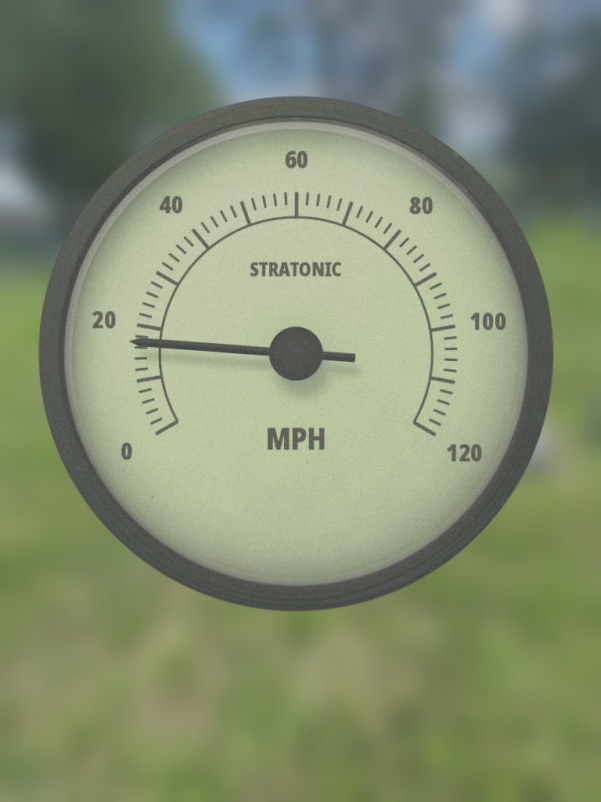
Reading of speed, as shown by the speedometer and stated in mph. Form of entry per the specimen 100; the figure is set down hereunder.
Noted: 17
